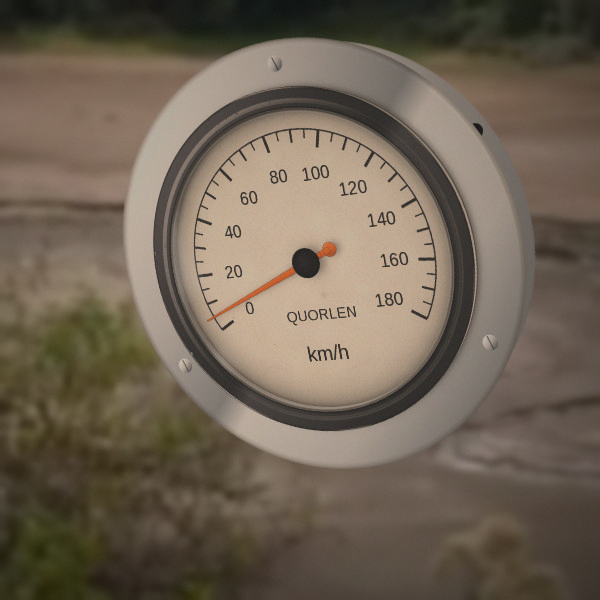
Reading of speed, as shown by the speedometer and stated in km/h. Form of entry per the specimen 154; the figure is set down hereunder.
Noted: 5
